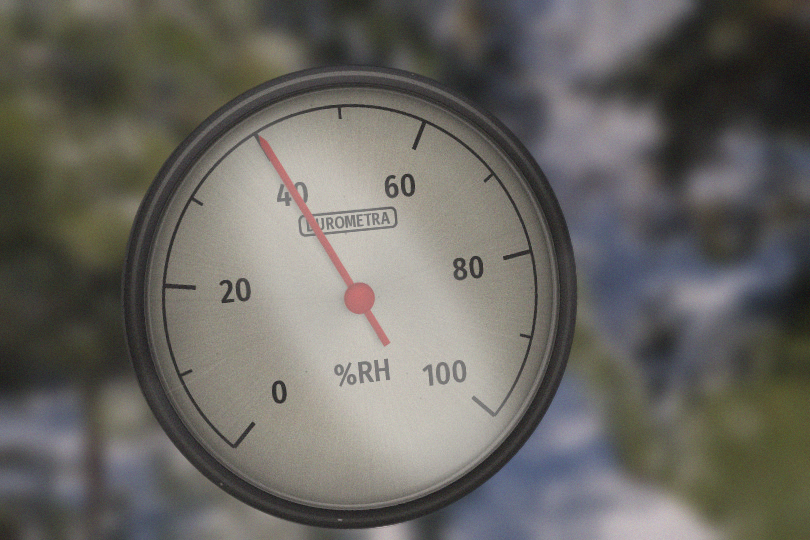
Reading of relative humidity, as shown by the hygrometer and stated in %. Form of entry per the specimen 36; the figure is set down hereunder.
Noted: 40
